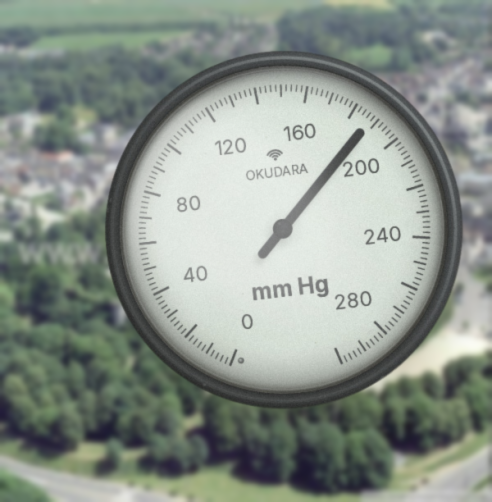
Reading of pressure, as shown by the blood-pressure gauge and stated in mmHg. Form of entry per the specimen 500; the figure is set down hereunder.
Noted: 188
